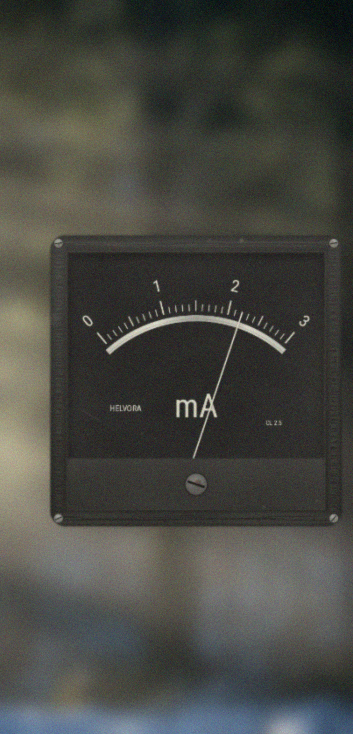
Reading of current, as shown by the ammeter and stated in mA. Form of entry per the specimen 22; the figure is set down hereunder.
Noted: 2.2
